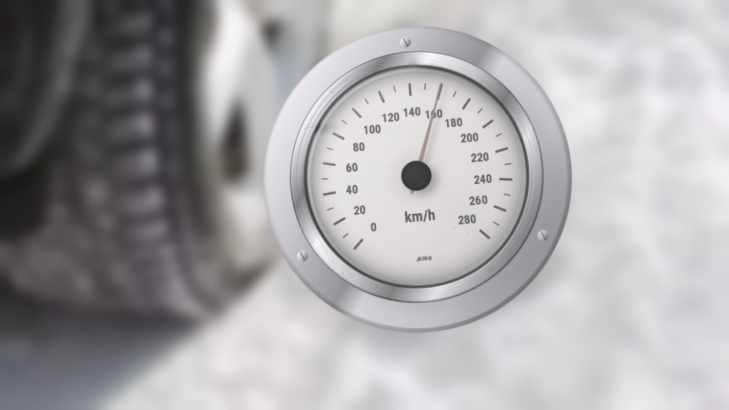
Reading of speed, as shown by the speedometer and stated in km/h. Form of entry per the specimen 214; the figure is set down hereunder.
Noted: 160
